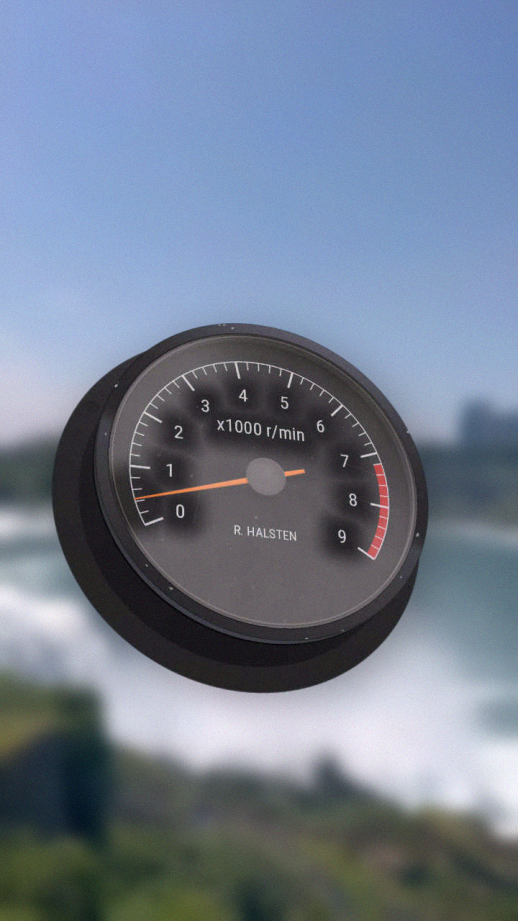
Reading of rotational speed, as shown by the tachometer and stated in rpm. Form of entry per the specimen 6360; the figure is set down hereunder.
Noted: 400
